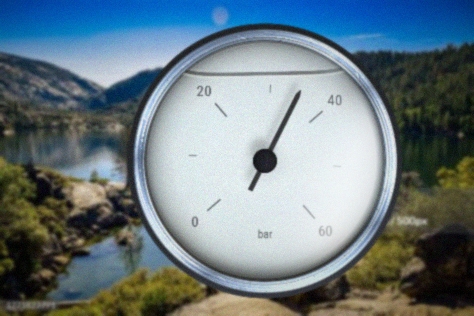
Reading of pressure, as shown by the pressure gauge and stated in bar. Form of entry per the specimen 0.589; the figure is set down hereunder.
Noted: 35
